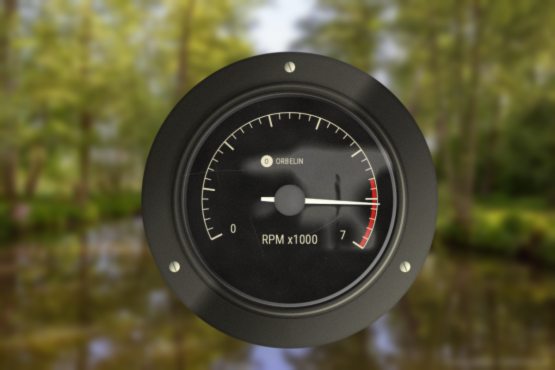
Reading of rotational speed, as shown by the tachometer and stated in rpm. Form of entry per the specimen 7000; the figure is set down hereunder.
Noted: 6100
